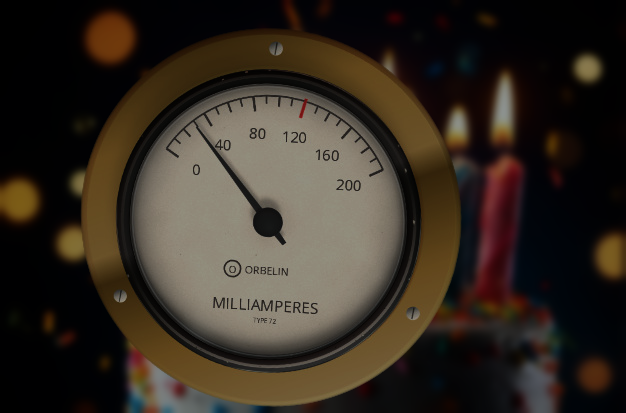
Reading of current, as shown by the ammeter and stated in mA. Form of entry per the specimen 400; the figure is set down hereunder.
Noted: 30
